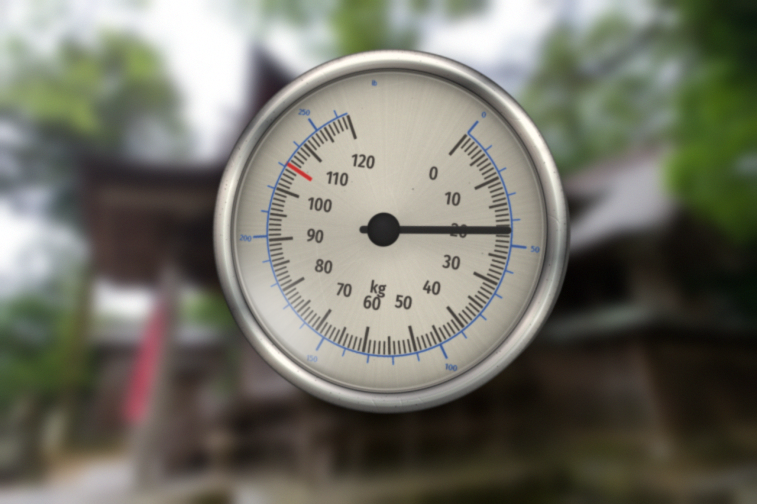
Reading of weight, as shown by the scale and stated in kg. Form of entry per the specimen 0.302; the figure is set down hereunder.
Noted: 20
